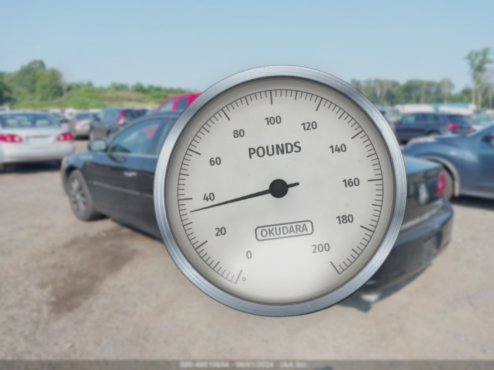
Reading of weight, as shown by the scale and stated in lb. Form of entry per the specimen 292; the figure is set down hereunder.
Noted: 34
